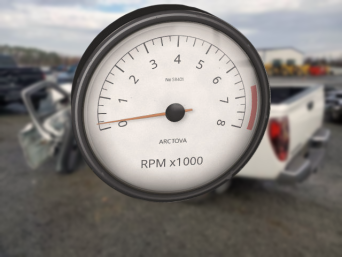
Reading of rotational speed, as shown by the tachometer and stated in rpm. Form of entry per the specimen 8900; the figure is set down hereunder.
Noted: 250
